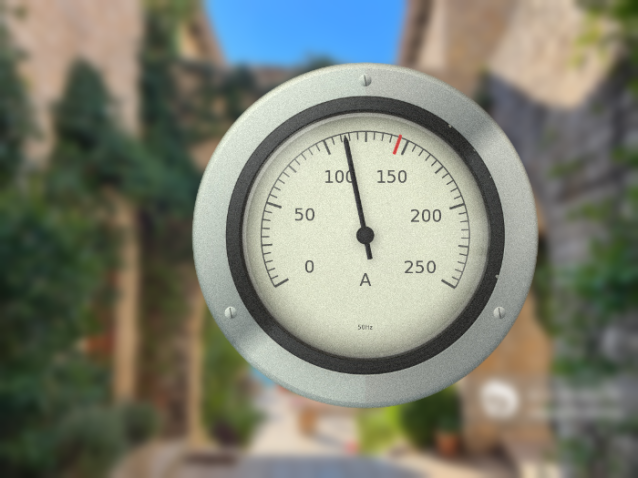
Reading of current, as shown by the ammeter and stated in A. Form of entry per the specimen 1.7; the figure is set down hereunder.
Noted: 112.5
